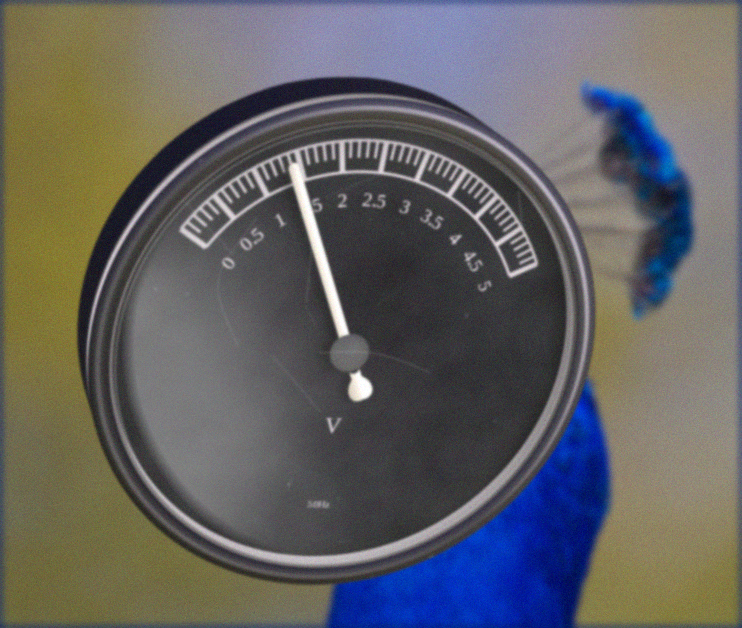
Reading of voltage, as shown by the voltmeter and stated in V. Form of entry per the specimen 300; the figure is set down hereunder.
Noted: 1.4
